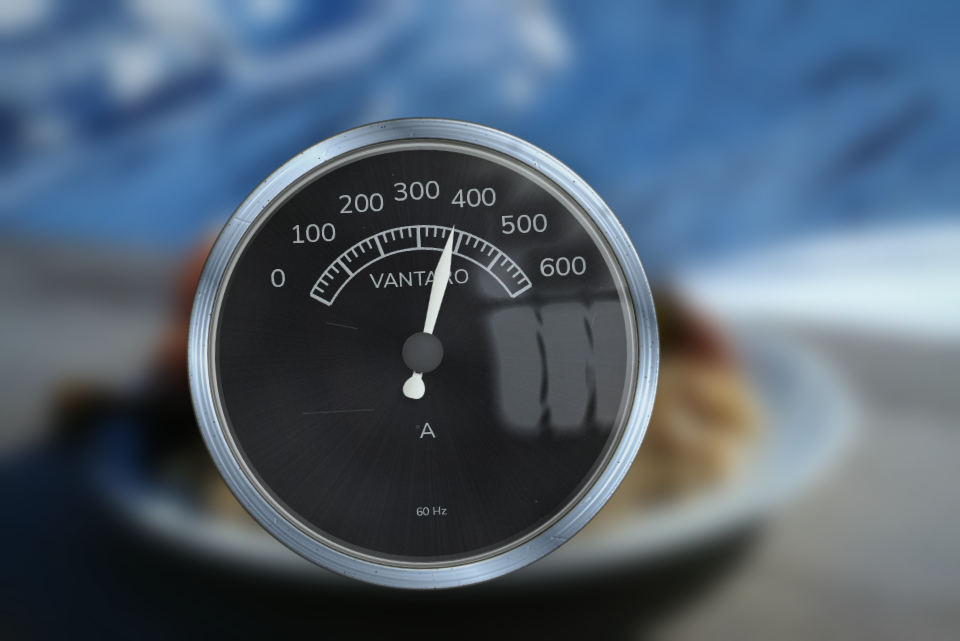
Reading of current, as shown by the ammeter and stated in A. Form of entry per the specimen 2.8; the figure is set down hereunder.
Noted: 380
